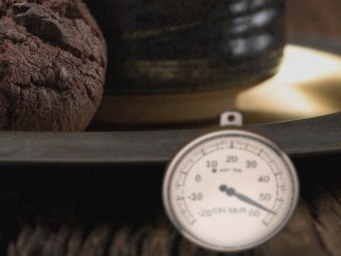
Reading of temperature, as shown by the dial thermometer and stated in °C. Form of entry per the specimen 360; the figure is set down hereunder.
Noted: 55
